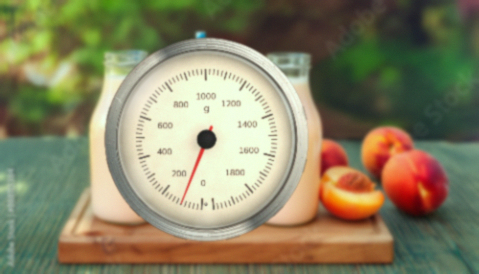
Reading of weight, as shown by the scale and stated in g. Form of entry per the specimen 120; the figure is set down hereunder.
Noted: 100
